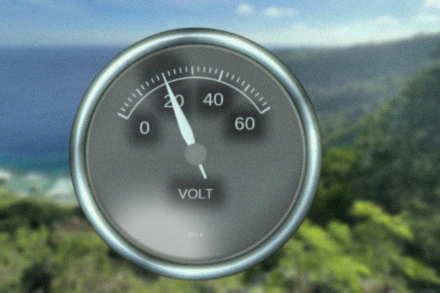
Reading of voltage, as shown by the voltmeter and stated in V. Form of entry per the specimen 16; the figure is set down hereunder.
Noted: 20
